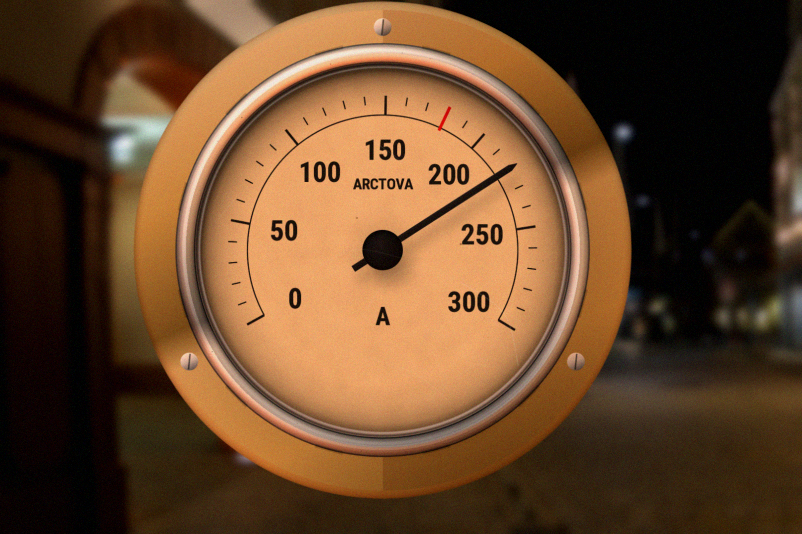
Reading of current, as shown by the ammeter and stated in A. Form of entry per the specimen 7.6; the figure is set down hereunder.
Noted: 220
